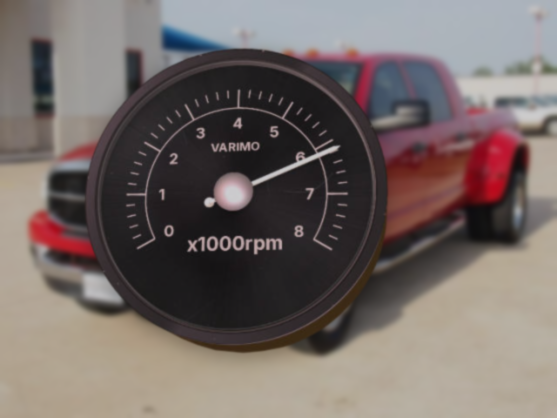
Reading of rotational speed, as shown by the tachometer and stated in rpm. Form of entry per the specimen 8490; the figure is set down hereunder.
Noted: 6200
